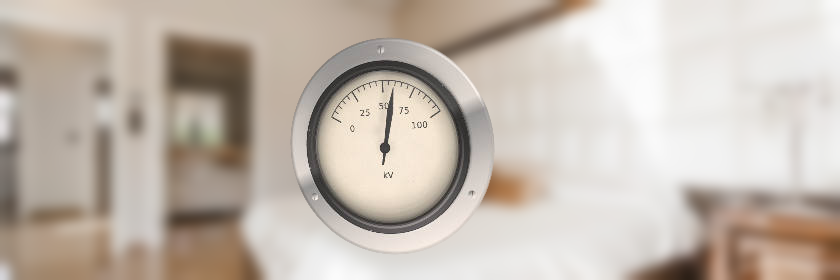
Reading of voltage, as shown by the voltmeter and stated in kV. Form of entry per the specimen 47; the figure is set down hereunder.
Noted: 60
